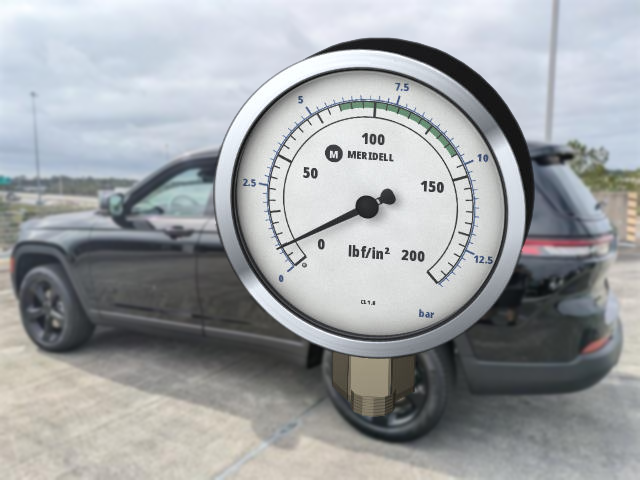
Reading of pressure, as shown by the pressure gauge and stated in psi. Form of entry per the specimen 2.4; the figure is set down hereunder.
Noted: 10
